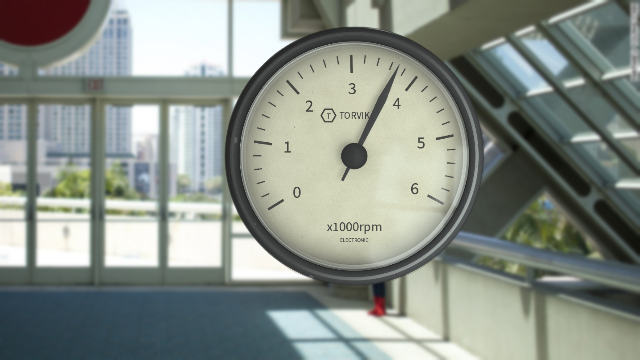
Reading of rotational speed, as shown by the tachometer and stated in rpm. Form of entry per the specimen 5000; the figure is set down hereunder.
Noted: 3700
